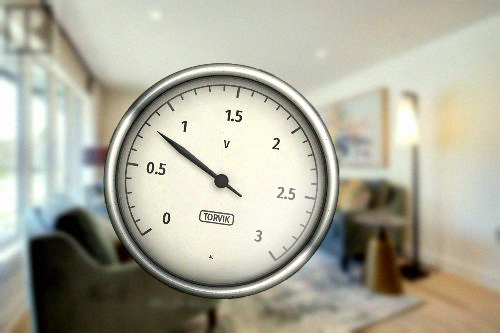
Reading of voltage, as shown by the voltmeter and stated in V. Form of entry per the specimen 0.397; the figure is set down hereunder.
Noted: 0.8
